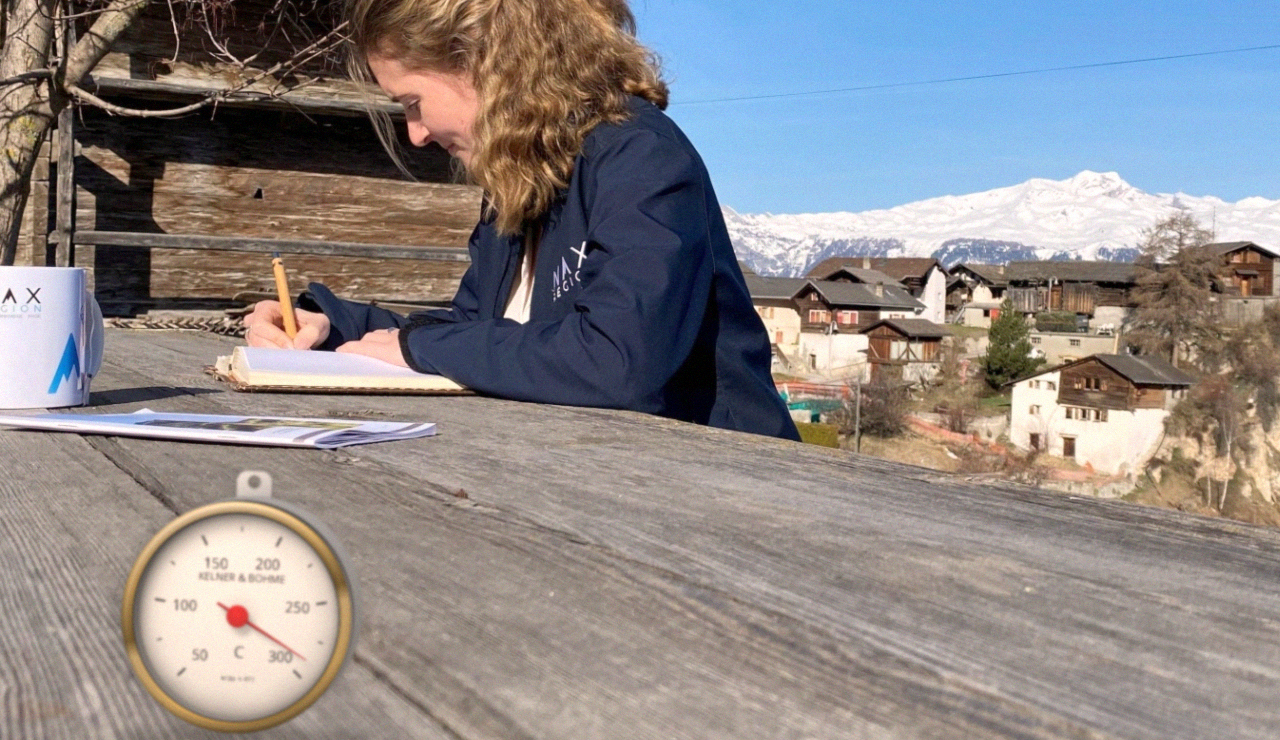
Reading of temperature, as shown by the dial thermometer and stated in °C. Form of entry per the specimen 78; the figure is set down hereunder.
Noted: 287.5
